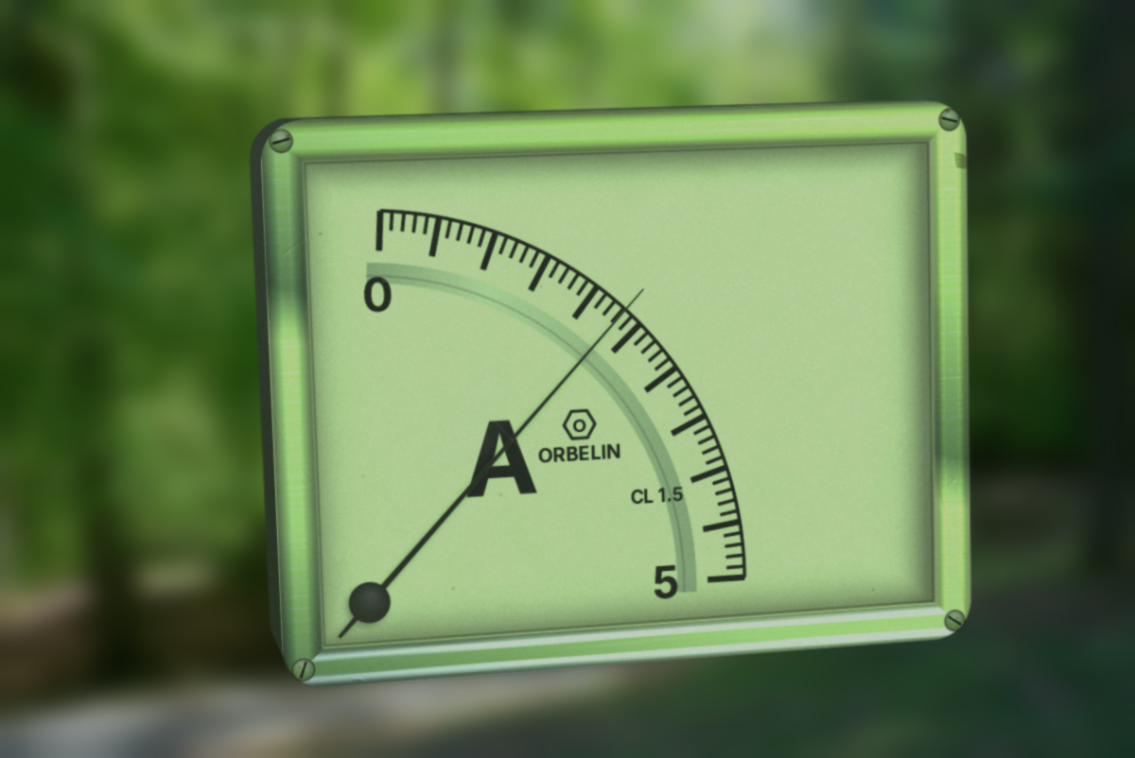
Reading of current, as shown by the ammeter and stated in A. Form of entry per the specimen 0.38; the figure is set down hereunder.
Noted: 2.3
